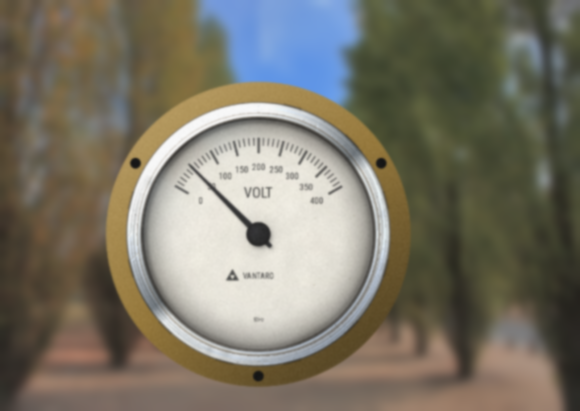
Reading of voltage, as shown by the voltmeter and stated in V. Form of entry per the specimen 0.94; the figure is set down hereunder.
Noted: 50
